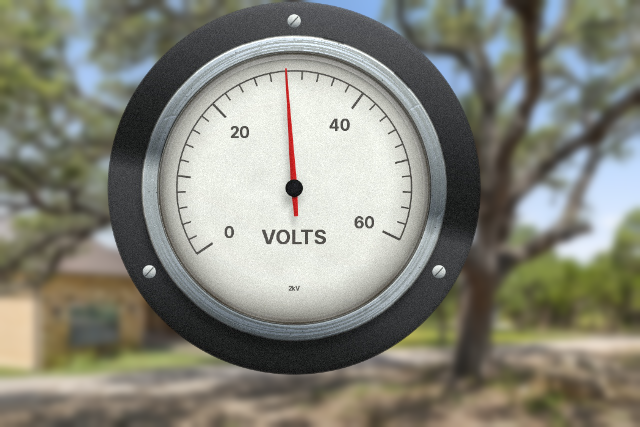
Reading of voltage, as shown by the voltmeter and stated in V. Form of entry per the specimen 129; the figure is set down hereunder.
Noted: 30
